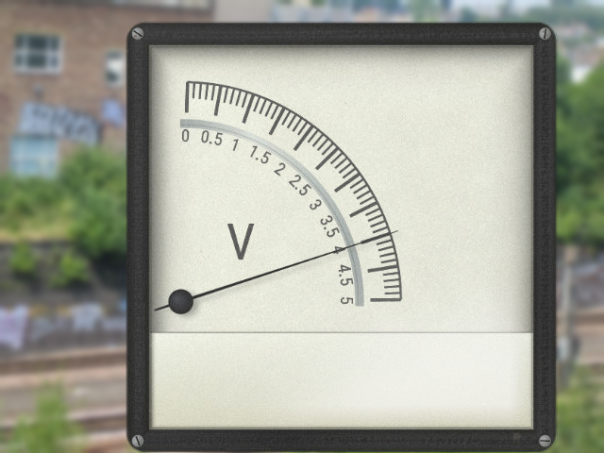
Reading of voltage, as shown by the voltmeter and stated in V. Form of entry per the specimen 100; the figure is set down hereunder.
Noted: 4
